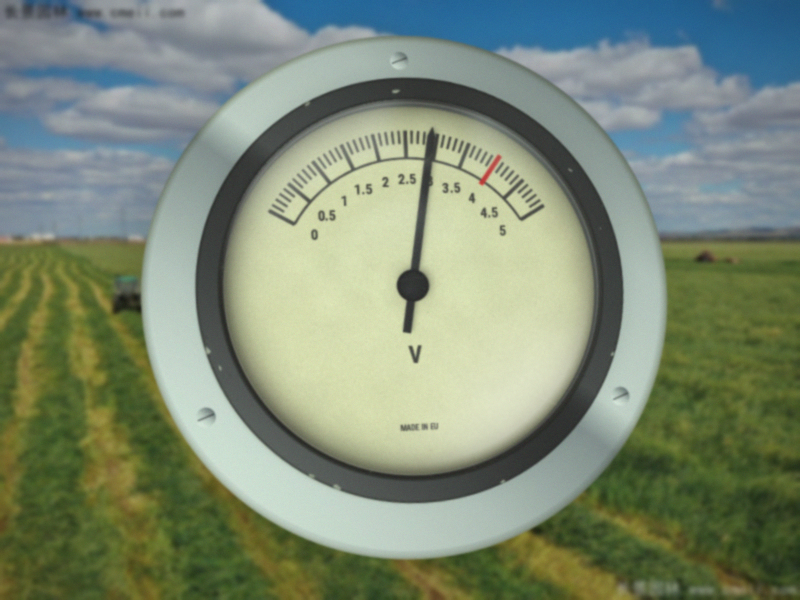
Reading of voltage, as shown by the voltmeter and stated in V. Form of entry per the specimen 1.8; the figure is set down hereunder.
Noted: 2.9
